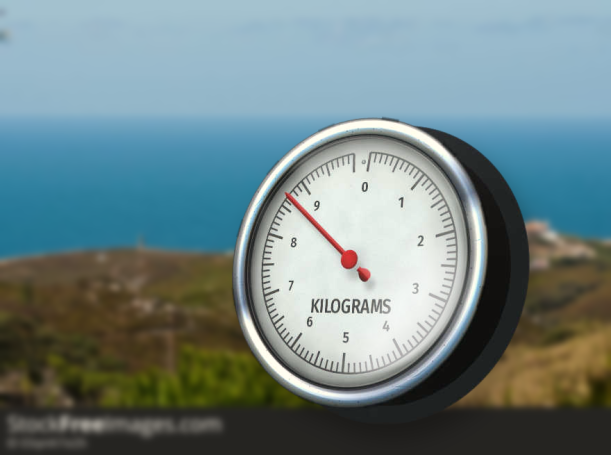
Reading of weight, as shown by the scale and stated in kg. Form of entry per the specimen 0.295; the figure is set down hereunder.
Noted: 8.7
